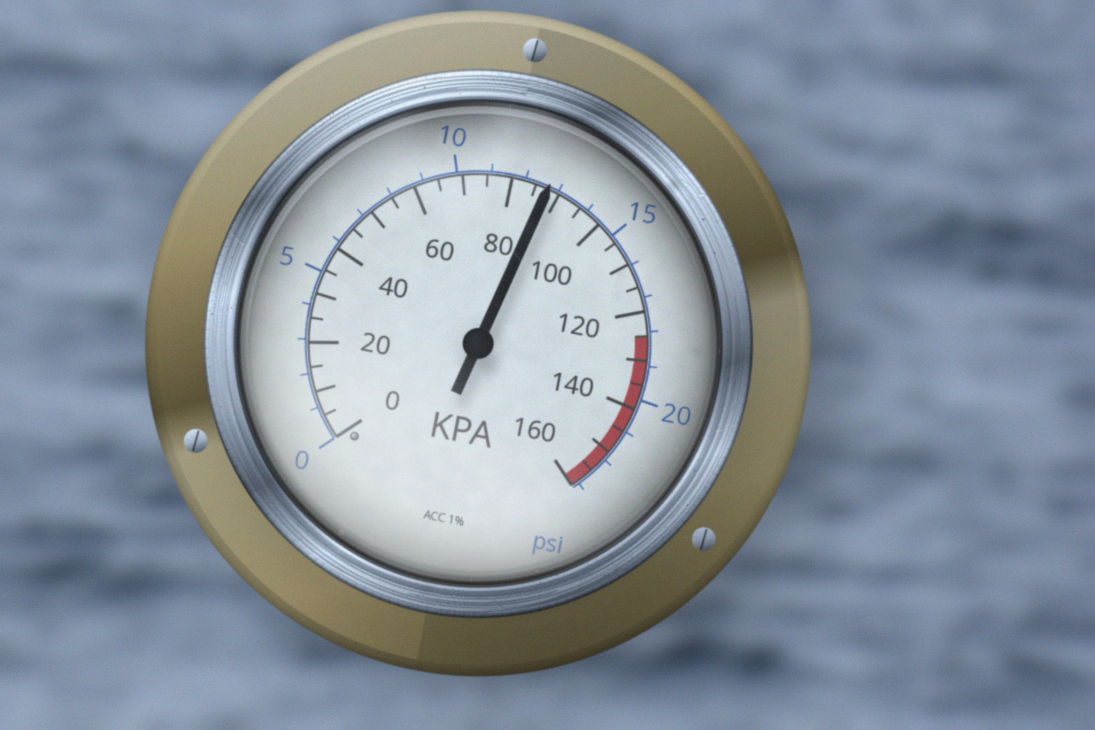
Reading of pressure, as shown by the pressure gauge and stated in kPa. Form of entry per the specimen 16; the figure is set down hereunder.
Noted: 87.5
